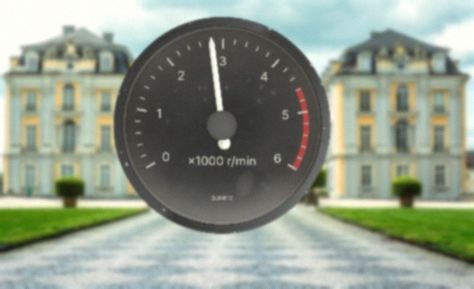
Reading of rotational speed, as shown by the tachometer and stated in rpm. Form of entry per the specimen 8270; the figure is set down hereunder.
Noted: 2800
